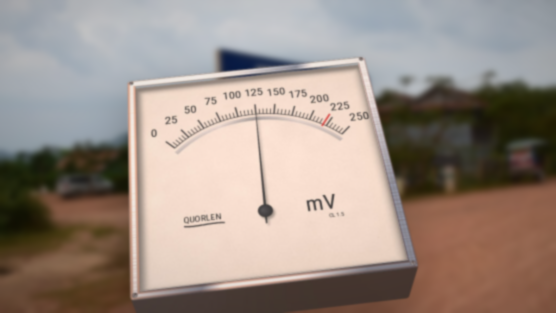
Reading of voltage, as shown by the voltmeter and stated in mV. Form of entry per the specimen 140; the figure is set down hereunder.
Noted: 125
